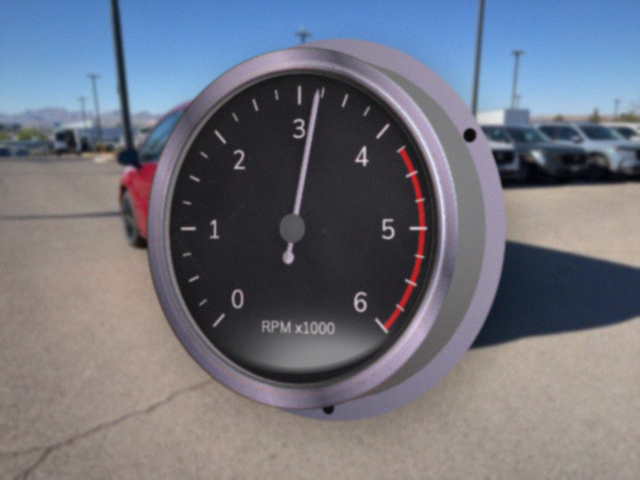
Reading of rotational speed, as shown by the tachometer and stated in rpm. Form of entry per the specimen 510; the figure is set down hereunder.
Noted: 3250
